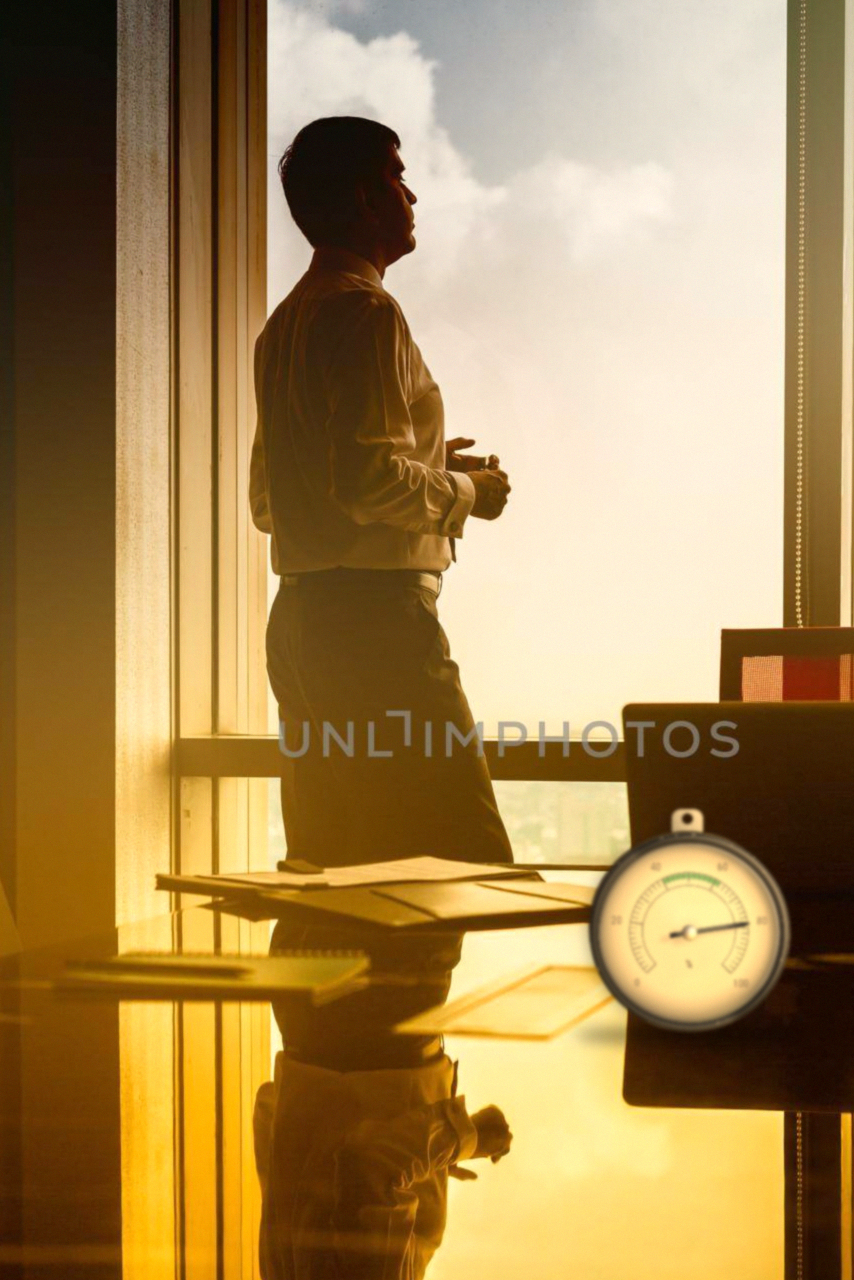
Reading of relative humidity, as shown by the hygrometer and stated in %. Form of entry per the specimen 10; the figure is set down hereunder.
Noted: 80
